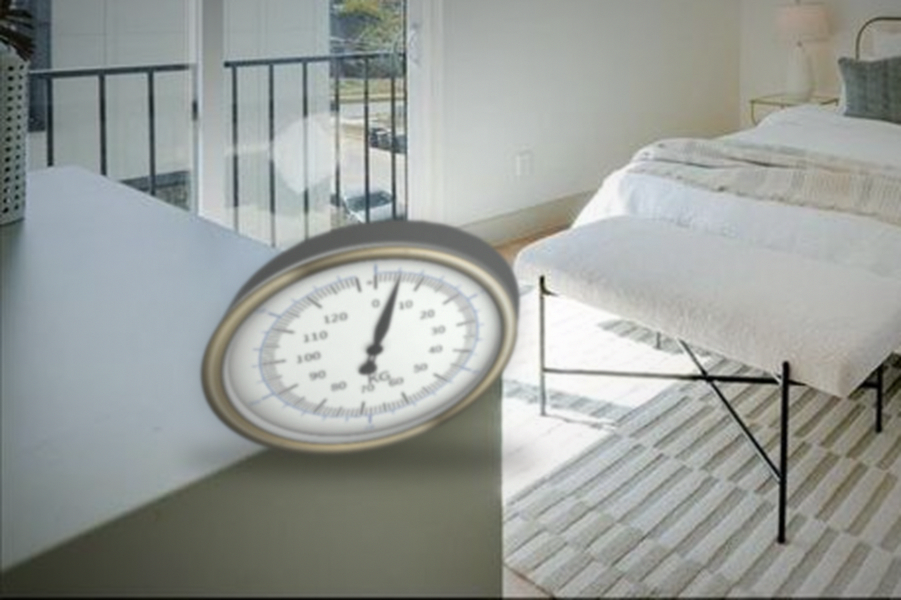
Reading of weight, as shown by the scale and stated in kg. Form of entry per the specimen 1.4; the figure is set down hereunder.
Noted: 5
